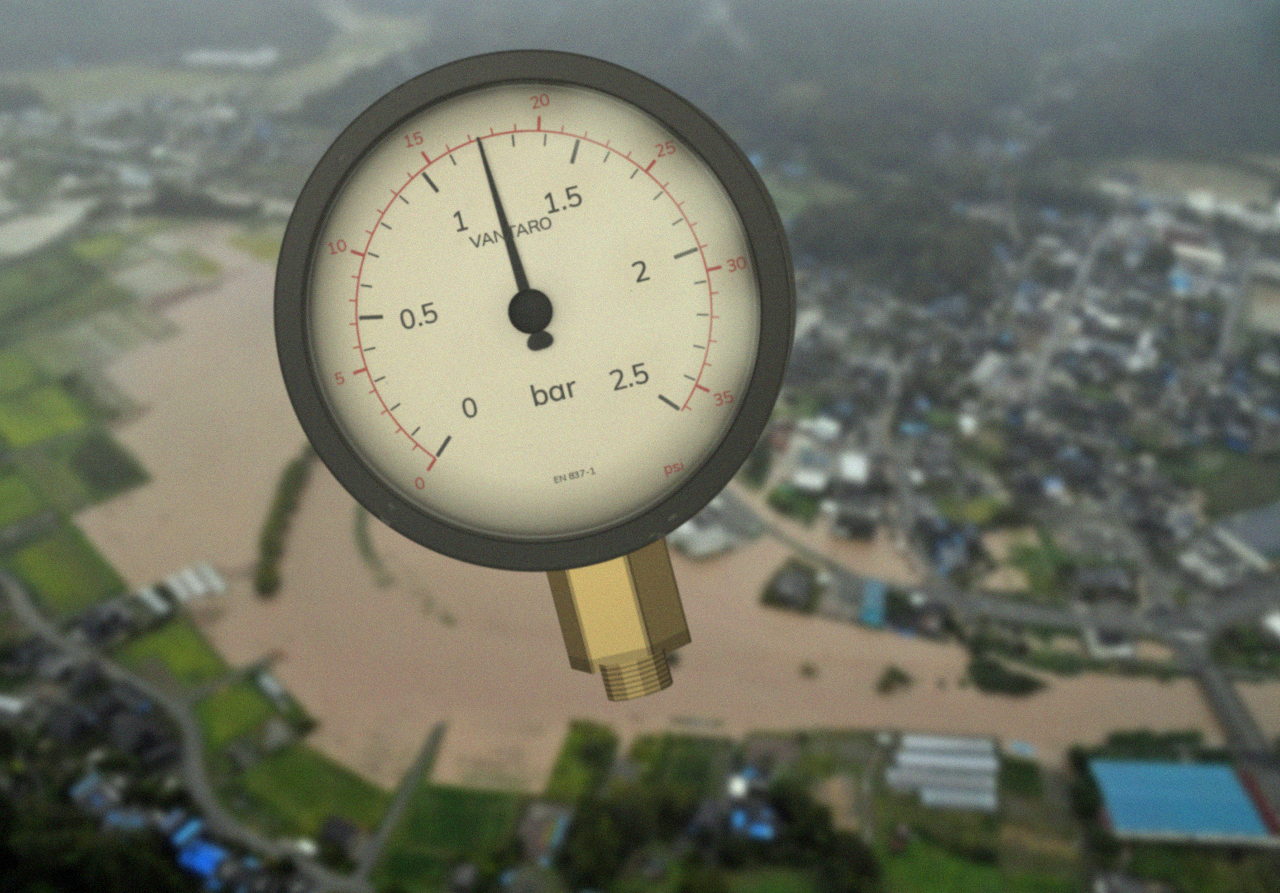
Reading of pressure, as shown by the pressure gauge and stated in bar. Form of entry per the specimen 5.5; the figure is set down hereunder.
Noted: 1.2
